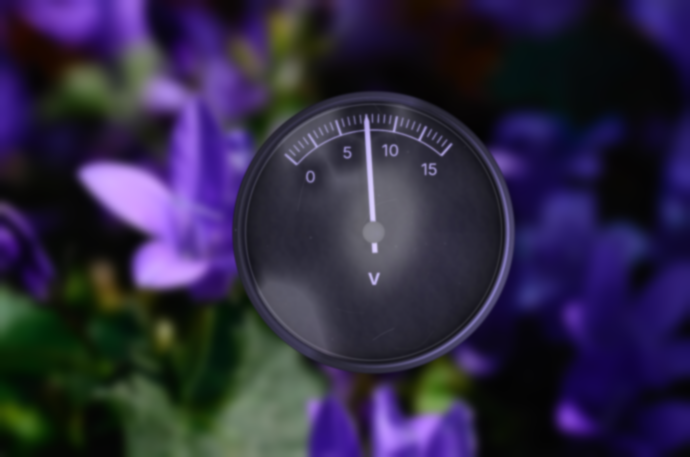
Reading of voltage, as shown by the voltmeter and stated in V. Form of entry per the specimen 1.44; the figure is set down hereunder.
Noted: 7.5
